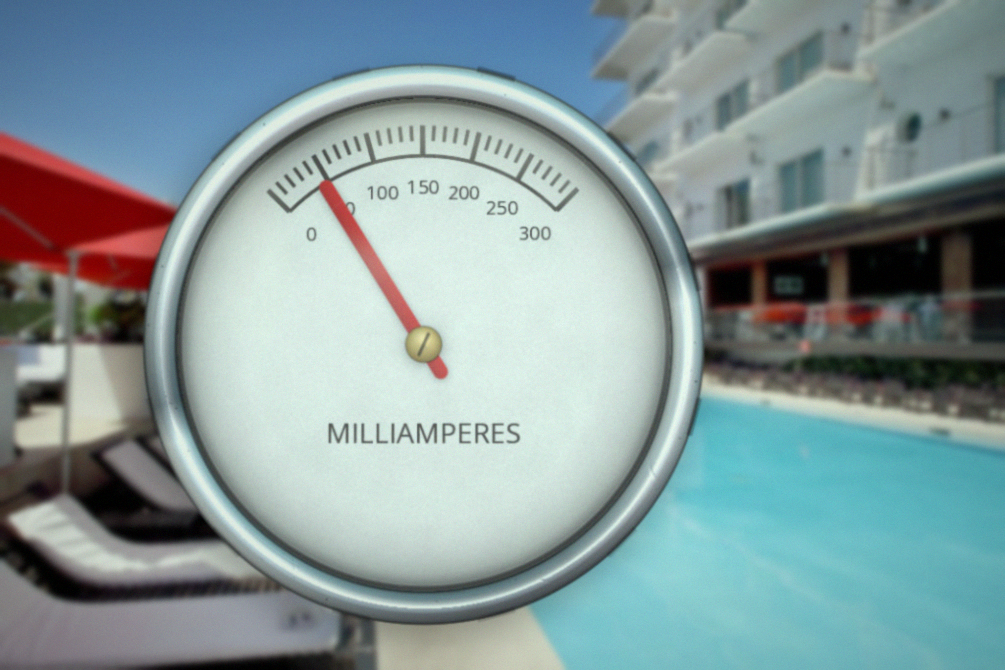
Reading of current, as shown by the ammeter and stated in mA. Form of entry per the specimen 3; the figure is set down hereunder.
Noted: 45
